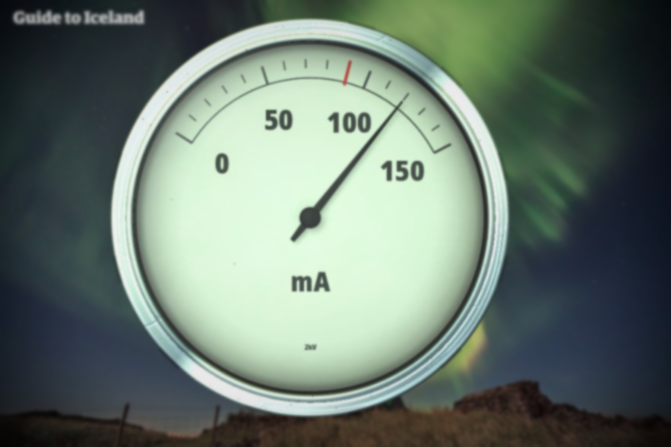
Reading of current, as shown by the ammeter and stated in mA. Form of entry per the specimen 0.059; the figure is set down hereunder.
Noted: 120
